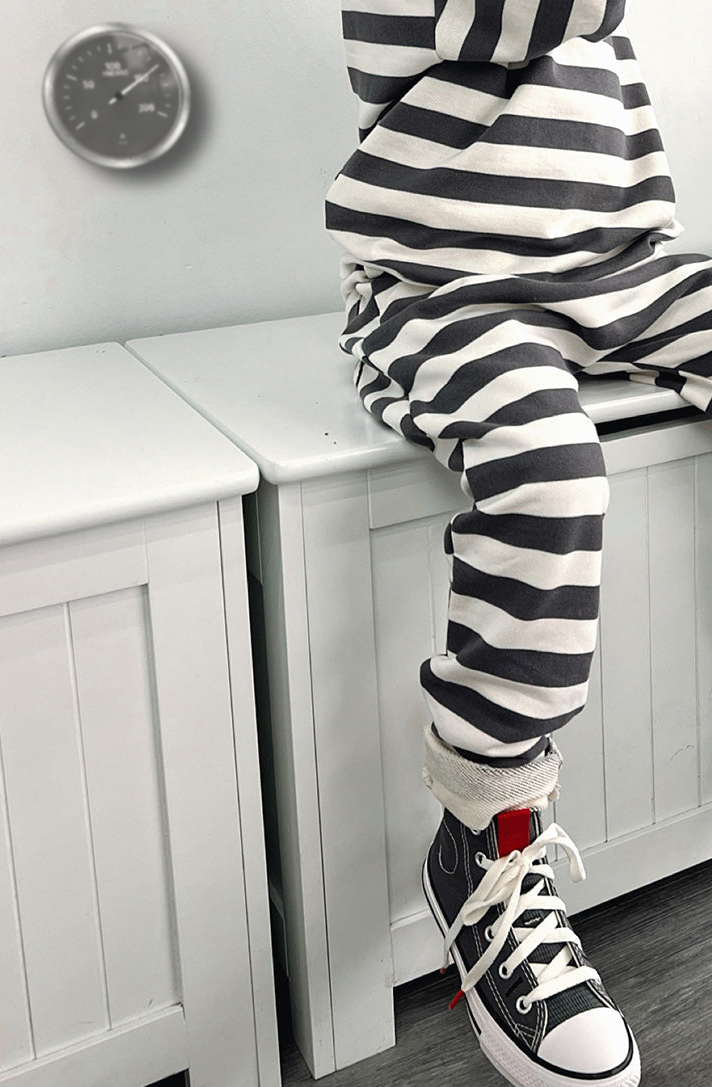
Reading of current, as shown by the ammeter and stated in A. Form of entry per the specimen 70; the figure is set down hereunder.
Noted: 150
